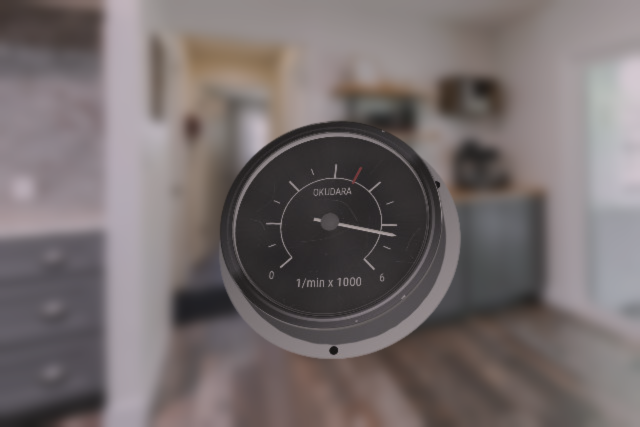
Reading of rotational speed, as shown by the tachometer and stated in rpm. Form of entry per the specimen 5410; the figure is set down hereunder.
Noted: 5250
